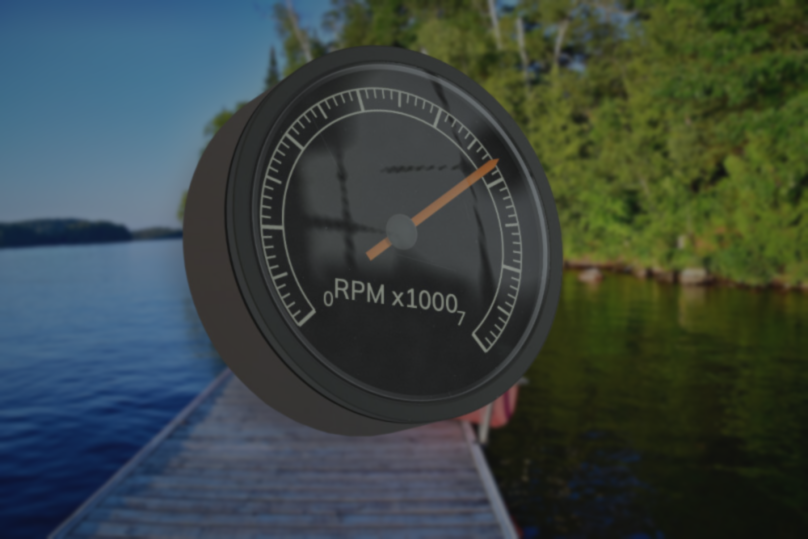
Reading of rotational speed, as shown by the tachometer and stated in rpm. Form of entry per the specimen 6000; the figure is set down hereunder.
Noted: 4800
